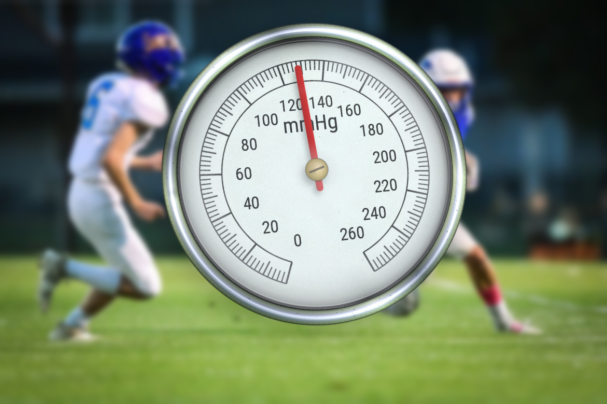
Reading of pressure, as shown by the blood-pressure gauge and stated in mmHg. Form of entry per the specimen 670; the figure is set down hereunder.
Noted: 128
